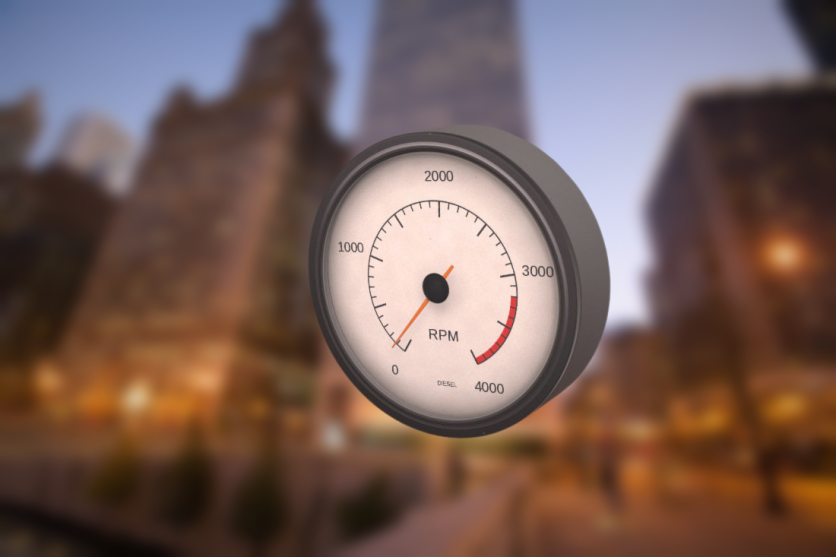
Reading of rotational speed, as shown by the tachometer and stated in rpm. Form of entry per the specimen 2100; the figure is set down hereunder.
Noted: 100
